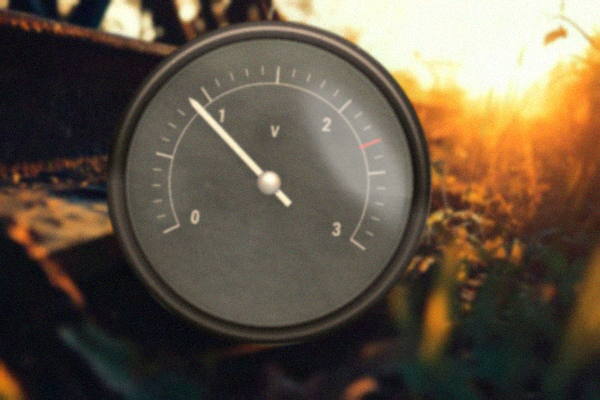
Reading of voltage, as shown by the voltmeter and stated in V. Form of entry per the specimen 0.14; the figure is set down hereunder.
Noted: 0.9
